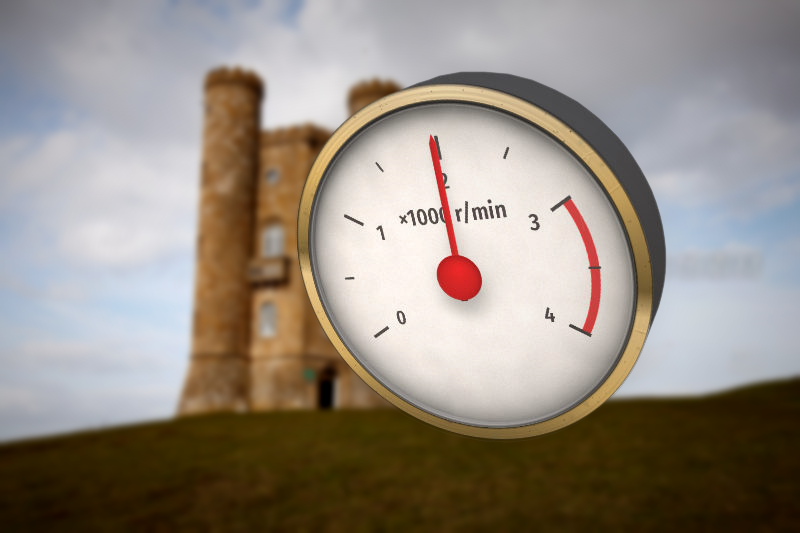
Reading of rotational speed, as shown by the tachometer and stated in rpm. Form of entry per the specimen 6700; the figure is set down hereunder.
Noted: 2000
